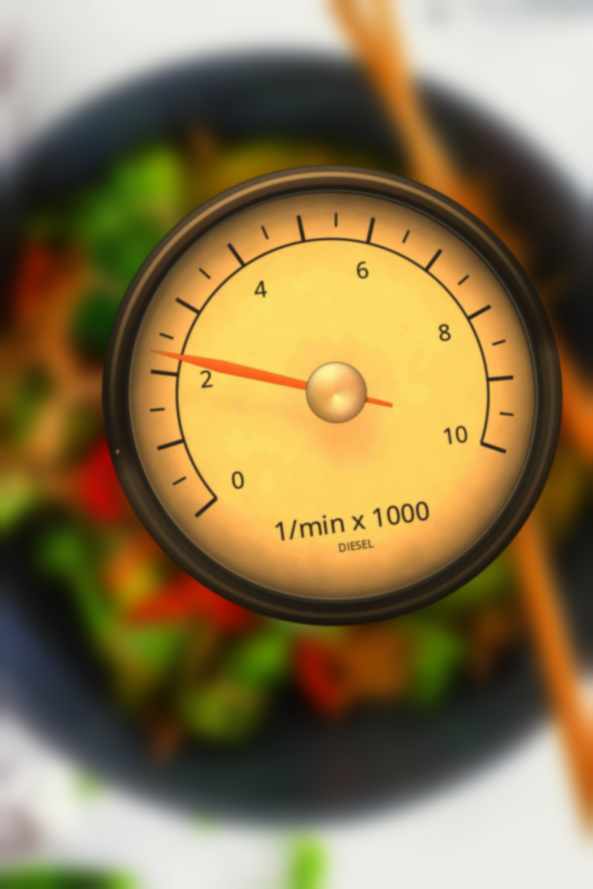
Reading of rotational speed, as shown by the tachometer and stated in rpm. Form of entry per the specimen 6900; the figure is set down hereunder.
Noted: 2250
